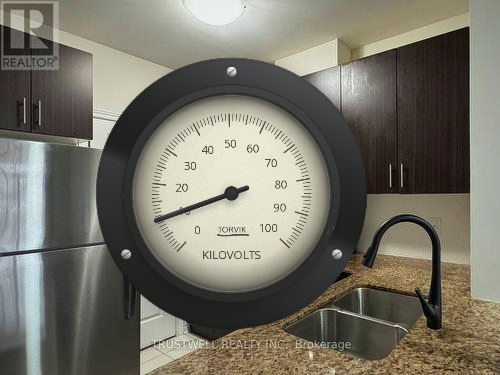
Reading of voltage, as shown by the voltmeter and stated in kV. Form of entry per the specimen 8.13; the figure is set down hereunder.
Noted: 10
